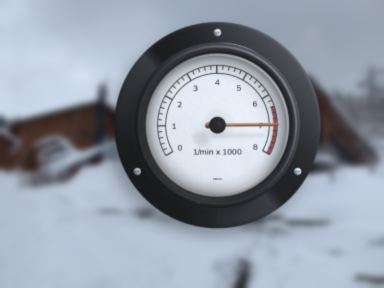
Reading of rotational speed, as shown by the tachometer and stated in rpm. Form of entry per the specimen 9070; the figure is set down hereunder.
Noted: 7000
